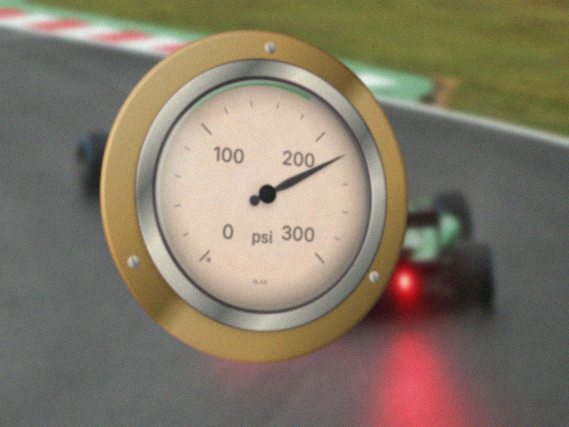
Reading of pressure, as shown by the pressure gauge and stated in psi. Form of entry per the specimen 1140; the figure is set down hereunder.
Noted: 220
